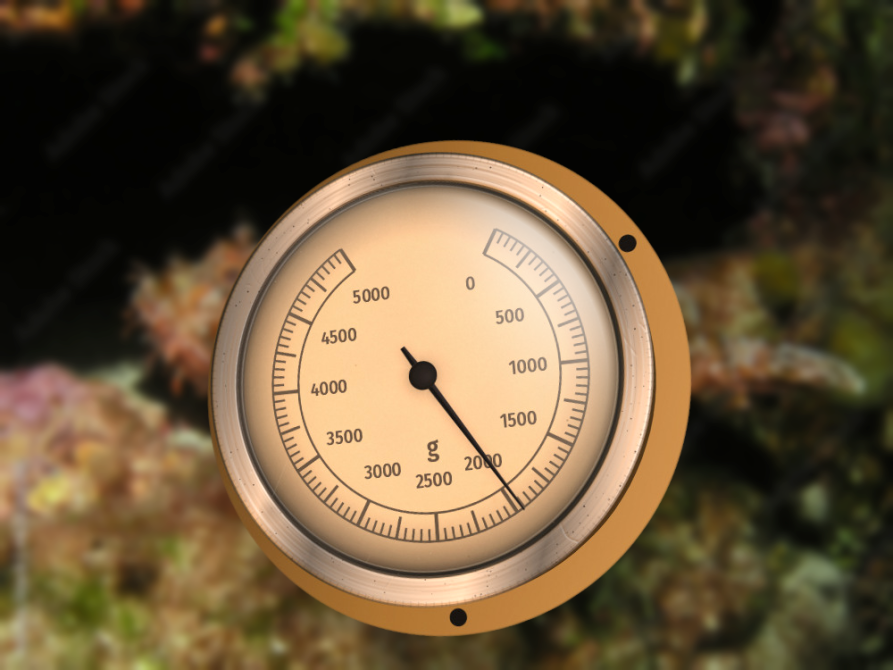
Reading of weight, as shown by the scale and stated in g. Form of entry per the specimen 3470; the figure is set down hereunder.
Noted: 1950
